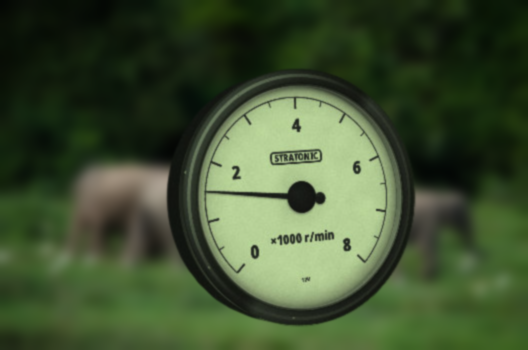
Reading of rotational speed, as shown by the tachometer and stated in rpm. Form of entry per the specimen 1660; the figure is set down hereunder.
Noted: 1500
